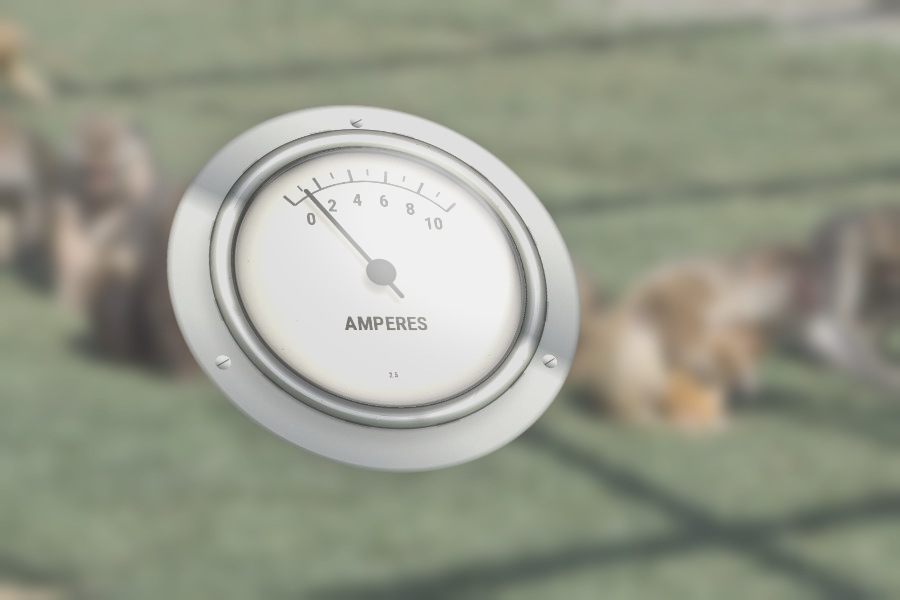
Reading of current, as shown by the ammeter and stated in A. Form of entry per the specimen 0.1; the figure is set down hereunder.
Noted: 1
